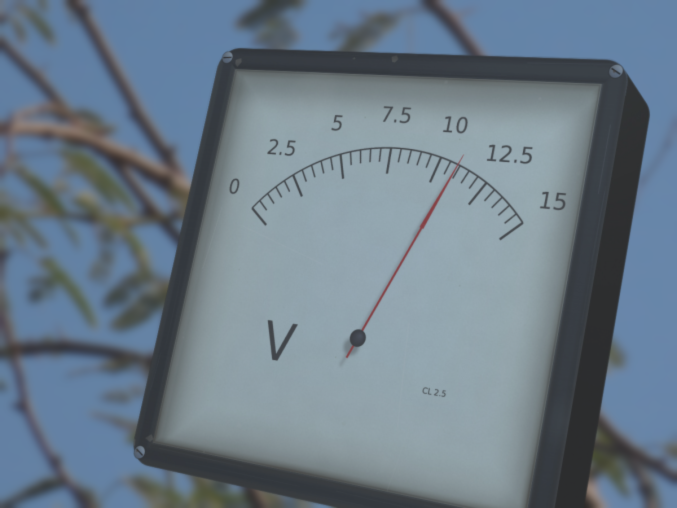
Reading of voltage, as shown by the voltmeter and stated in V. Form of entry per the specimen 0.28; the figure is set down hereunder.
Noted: 11
